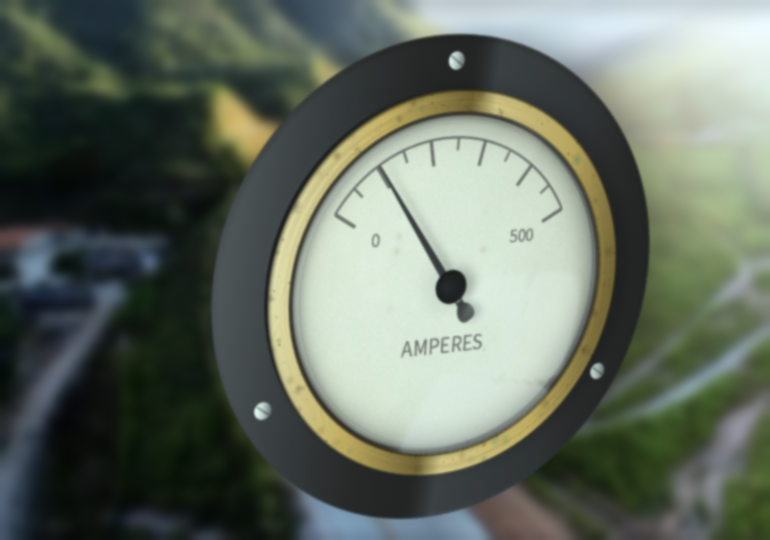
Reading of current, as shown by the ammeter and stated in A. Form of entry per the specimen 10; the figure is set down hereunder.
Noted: 100
